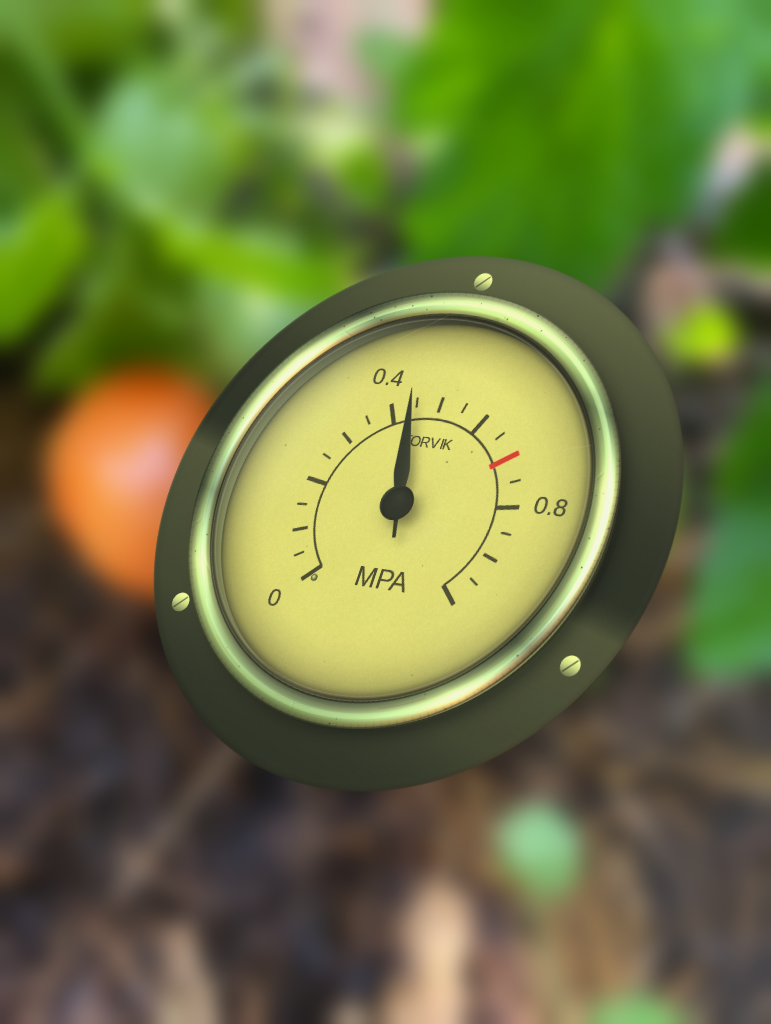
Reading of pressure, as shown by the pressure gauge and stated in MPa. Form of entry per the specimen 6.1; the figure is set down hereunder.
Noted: 0.45
